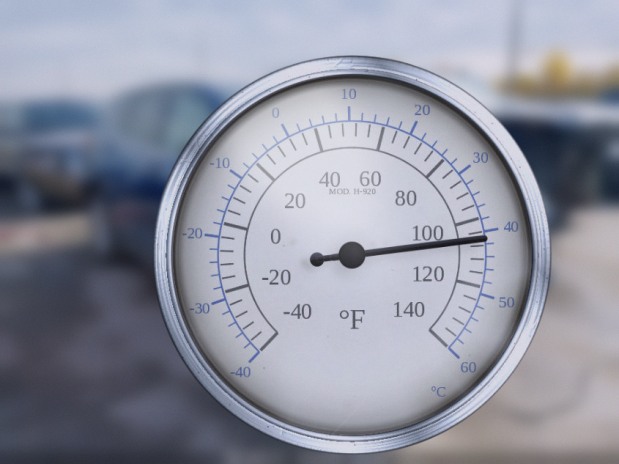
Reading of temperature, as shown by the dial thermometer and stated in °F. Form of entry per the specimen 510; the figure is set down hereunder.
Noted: 106
